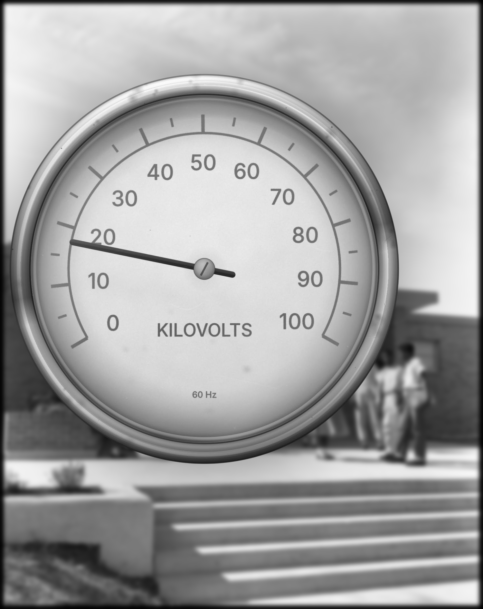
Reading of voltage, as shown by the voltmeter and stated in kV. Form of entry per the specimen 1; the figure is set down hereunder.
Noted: 17.5
